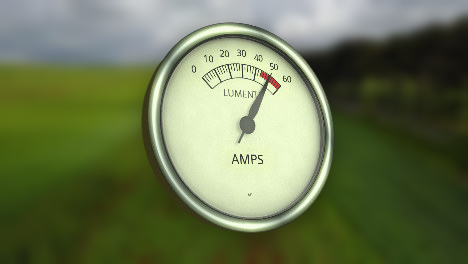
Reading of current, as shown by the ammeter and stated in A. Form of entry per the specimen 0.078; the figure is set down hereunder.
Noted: 50
